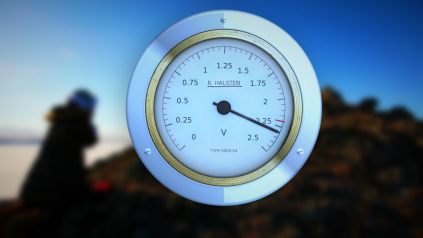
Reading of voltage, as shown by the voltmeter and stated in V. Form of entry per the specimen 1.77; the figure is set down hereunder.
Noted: 2.3
